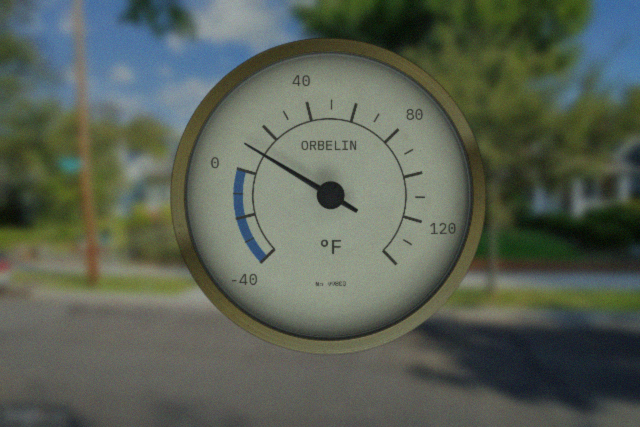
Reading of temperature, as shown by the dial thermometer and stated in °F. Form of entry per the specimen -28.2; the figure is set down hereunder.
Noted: 10
